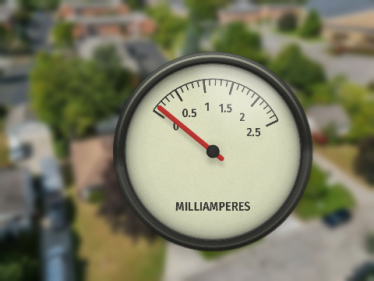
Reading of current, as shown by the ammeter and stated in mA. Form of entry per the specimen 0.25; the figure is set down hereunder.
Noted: 0.1
